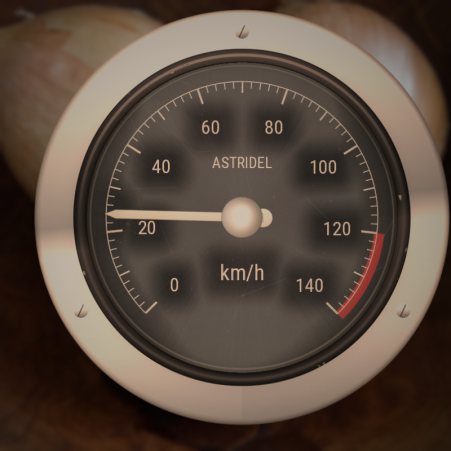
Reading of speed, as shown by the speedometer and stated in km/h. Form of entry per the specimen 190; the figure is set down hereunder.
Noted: 24
